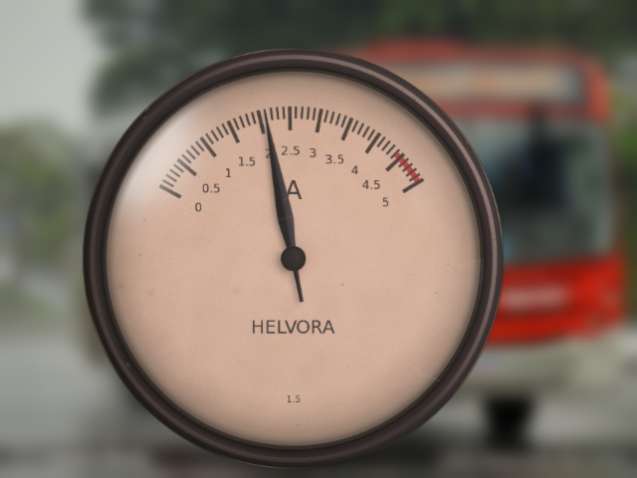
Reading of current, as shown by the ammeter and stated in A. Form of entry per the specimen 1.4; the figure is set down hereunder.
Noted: 2.1
